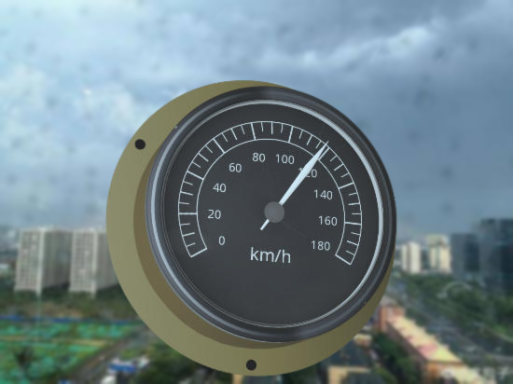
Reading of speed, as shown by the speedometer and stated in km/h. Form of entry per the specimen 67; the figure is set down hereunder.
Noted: 117.5
